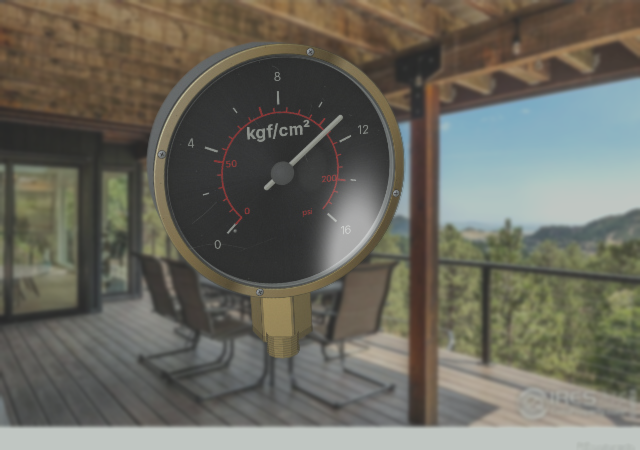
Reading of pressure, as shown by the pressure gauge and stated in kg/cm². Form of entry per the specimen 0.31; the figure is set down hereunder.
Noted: 11
